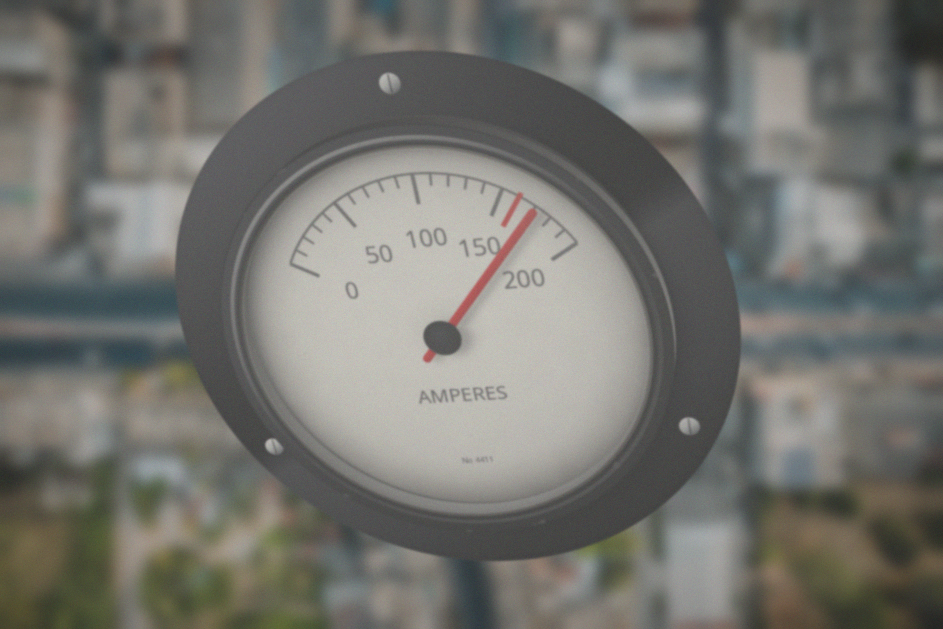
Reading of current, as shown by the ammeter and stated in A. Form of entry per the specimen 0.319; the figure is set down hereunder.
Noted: 170
